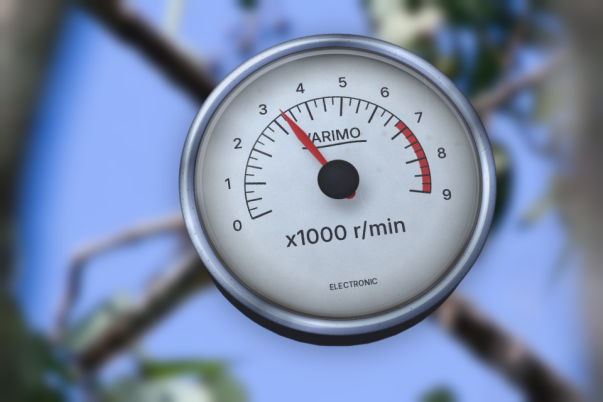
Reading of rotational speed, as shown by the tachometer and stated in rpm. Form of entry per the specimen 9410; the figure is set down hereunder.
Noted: 3250
